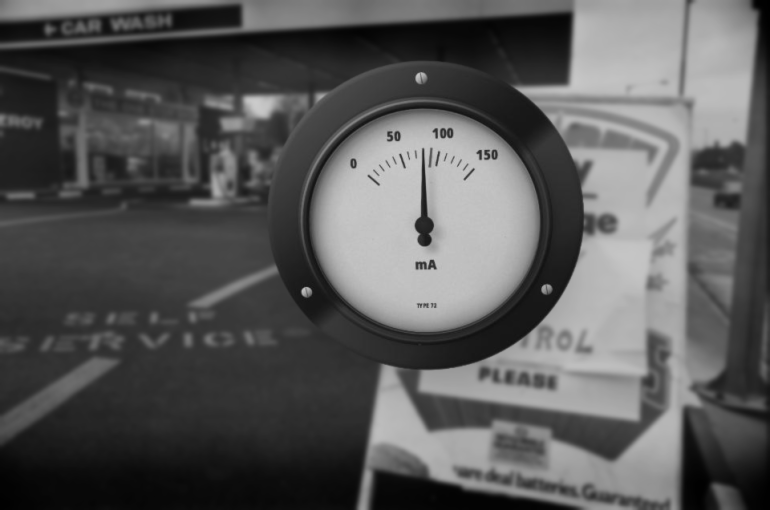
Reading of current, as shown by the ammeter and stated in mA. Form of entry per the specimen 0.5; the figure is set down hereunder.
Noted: 80
